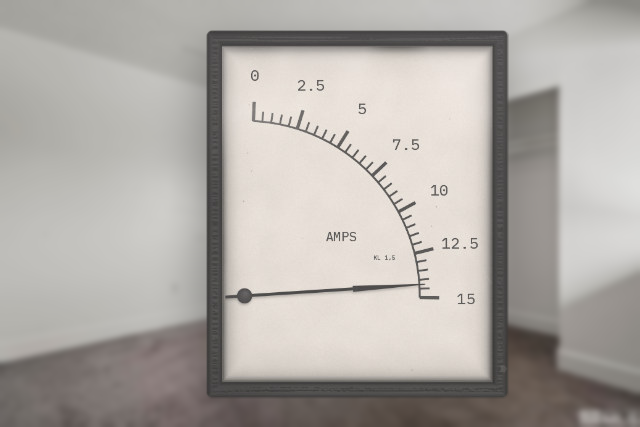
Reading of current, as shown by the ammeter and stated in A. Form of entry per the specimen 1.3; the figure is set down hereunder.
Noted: 14.25
